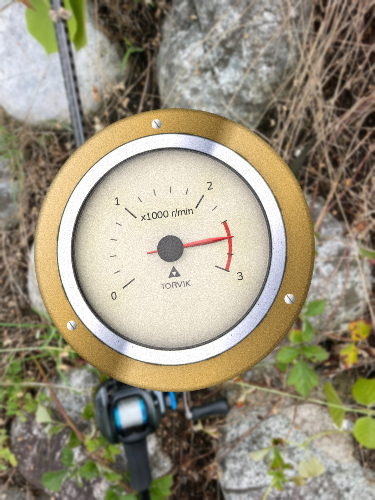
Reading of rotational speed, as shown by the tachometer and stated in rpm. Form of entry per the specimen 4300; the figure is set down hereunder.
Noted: 2600
